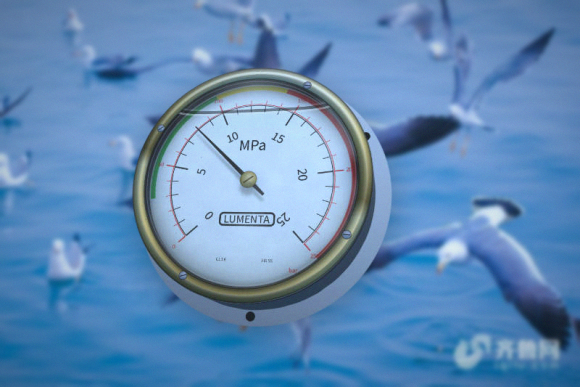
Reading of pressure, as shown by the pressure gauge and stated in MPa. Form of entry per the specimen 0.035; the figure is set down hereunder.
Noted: 8
